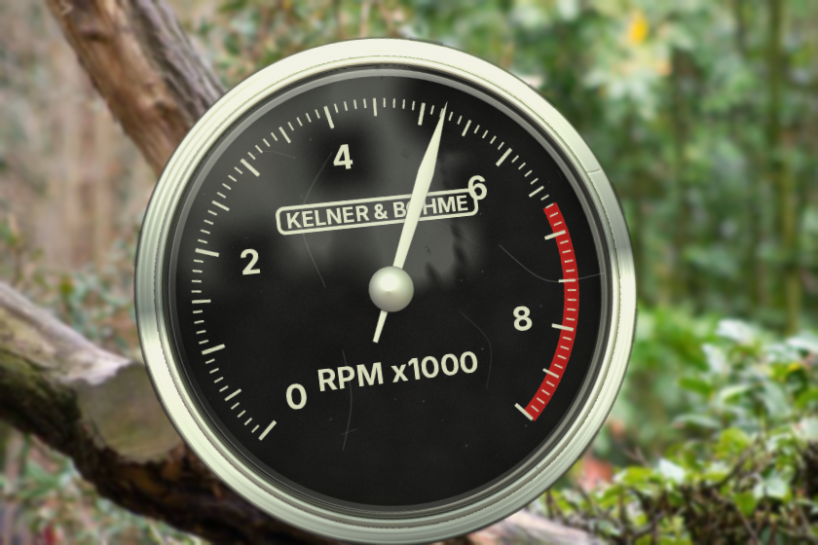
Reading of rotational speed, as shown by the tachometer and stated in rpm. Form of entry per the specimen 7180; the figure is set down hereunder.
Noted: 5200
